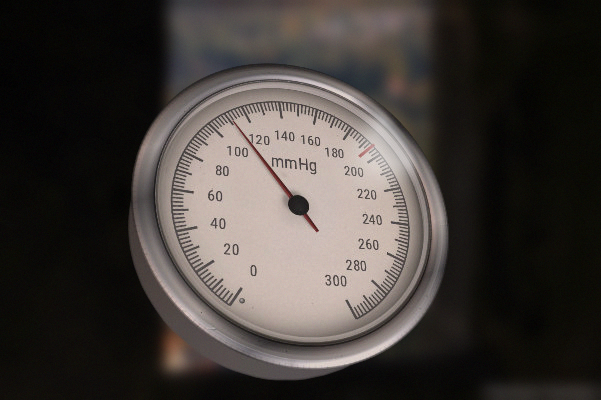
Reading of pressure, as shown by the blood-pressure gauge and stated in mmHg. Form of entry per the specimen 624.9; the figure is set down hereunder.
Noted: 110
